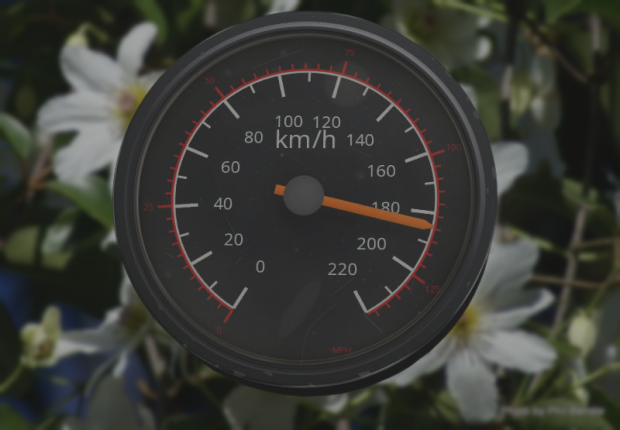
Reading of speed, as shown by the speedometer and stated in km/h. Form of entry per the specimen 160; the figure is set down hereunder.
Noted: 185
